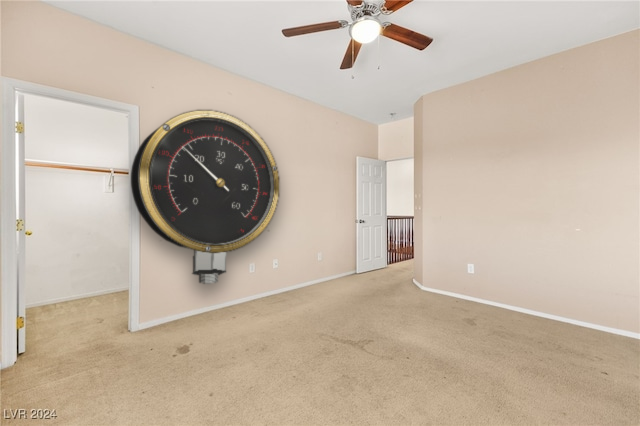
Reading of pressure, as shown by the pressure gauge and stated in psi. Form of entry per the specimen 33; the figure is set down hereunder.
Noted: 18
